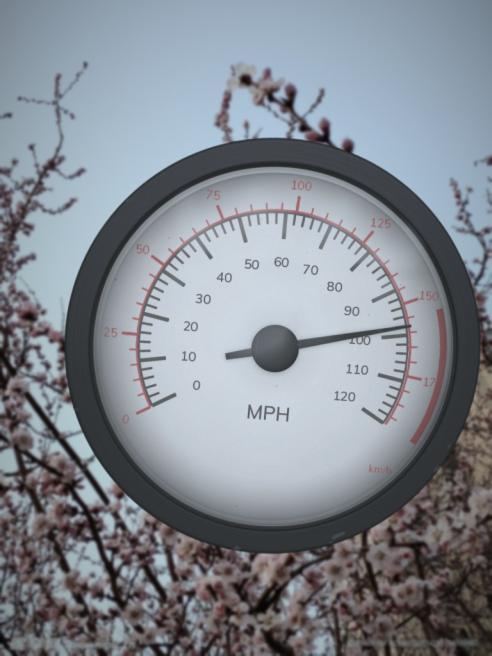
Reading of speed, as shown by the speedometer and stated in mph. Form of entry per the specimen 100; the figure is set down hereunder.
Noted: 98
